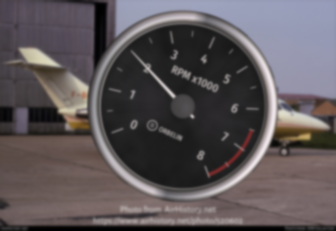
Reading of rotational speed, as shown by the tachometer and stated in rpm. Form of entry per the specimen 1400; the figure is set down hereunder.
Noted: 2000
